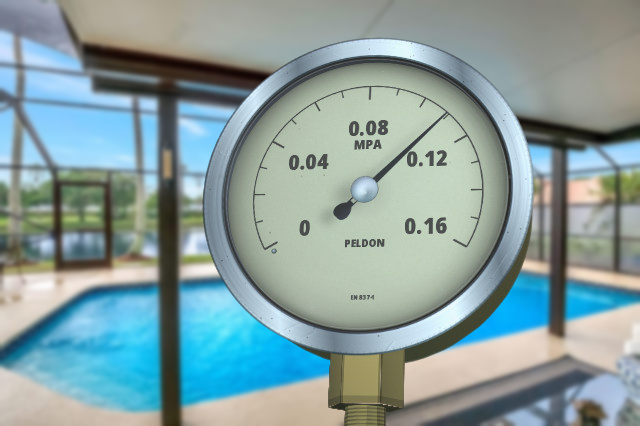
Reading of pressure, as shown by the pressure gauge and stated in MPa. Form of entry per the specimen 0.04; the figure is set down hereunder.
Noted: 0.11
